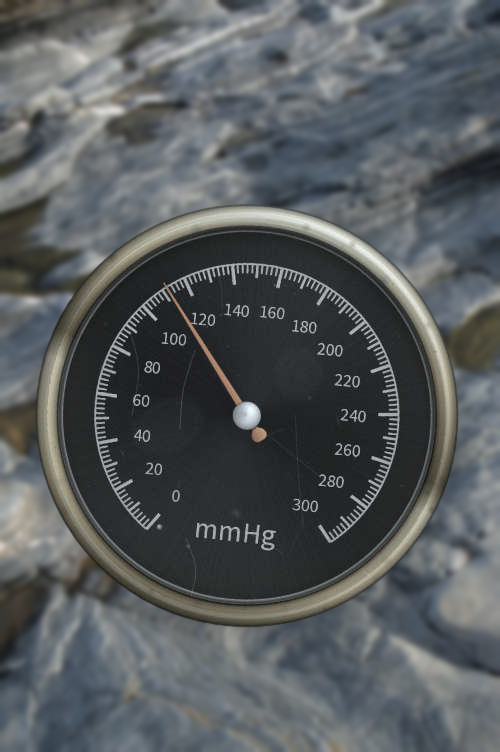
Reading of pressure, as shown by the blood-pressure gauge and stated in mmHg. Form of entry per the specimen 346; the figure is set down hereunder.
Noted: 112
